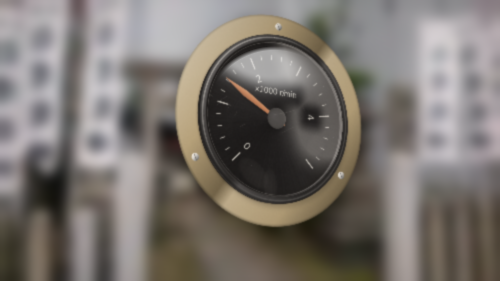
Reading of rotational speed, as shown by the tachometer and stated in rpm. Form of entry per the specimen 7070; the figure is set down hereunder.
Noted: 1400
